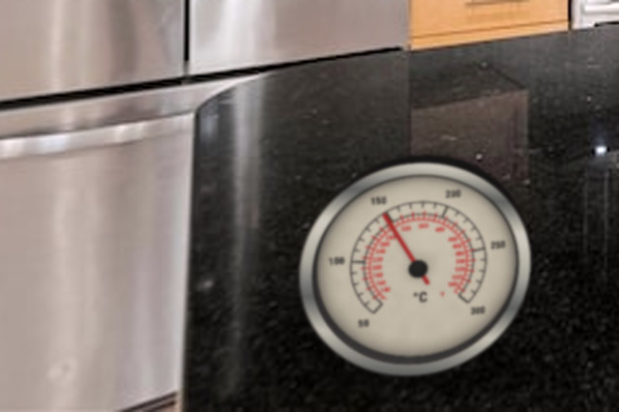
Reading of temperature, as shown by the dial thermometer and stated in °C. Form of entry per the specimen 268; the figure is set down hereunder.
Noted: 150
